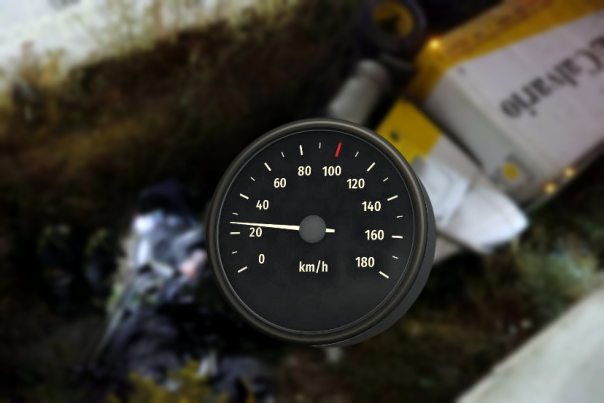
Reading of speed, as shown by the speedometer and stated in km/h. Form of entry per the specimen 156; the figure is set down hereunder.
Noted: 25
